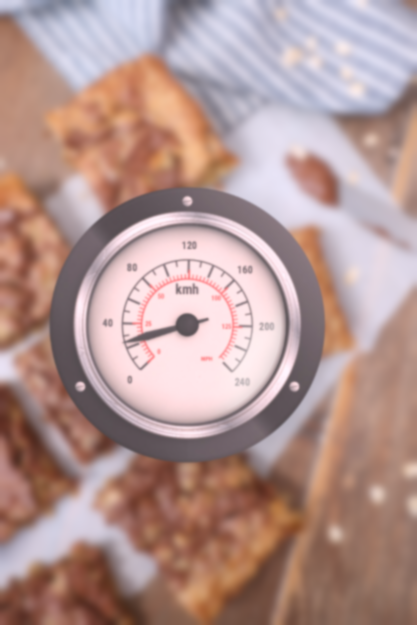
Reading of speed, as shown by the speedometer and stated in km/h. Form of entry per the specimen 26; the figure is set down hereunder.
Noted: 25
